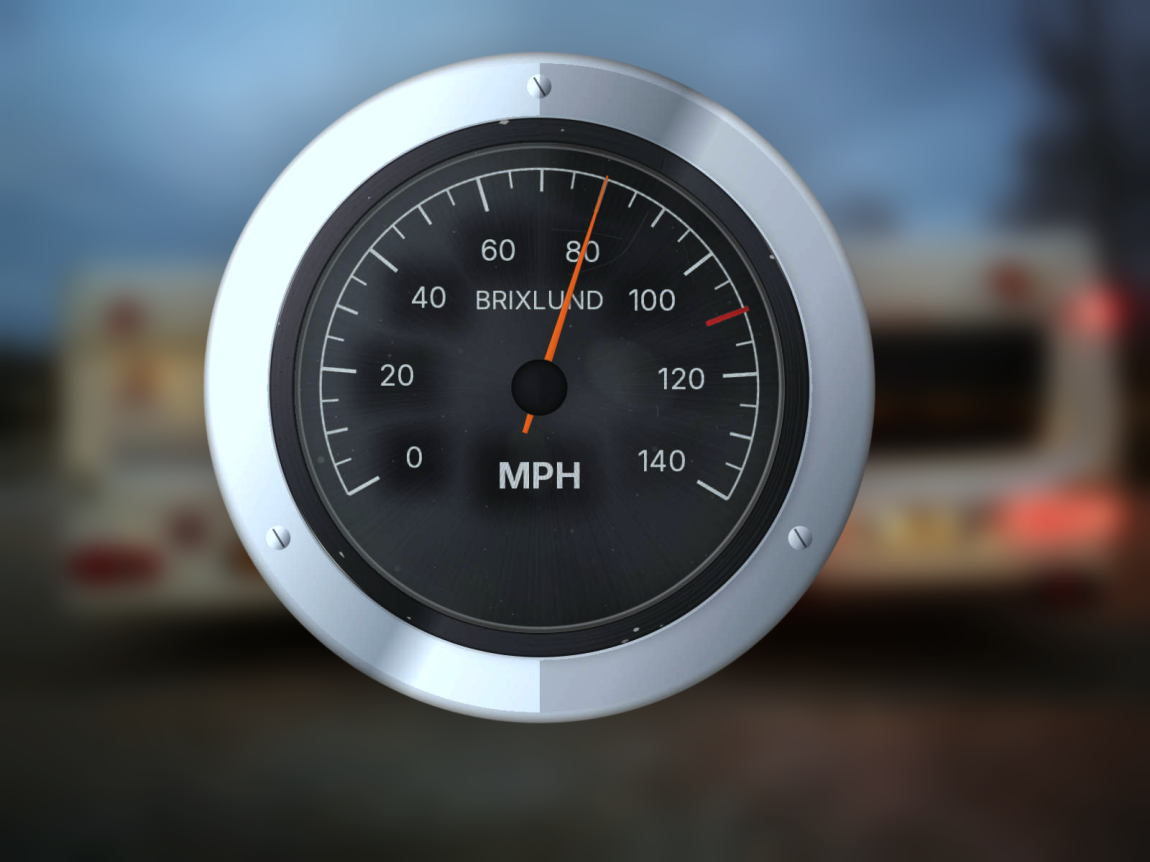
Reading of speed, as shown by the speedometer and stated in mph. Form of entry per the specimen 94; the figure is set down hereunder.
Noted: 80
